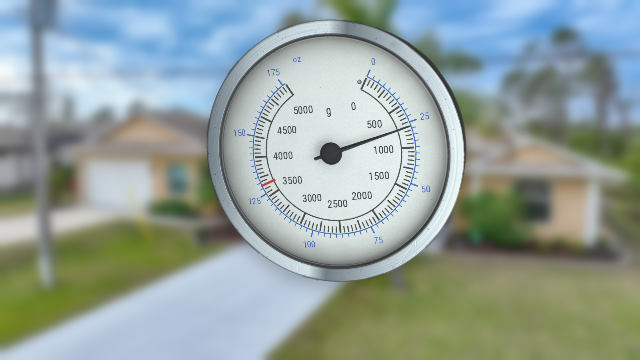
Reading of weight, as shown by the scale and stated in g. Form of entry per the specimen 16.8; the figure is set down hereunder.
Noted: 750
